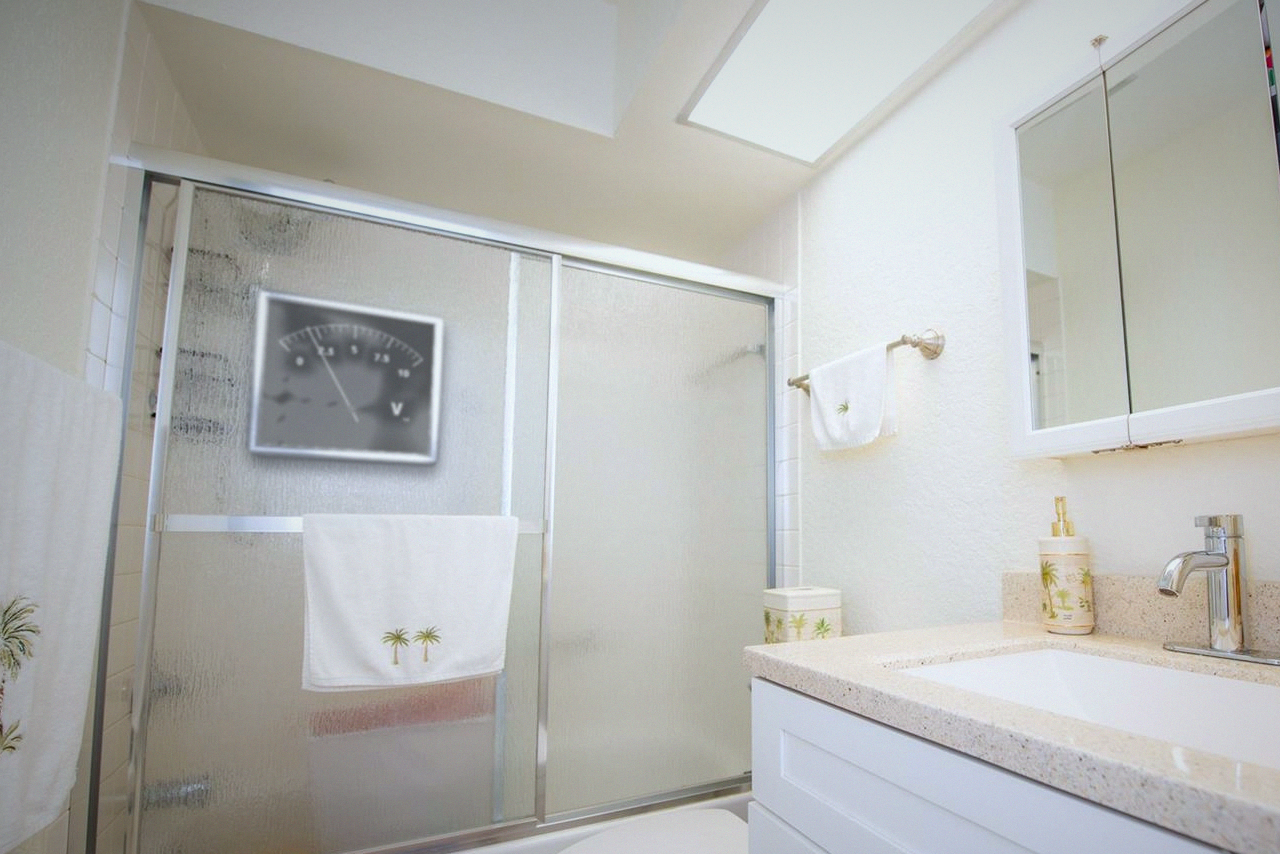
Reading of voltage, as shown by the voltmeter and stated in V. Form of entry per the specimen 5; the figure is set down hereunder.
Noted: 2
